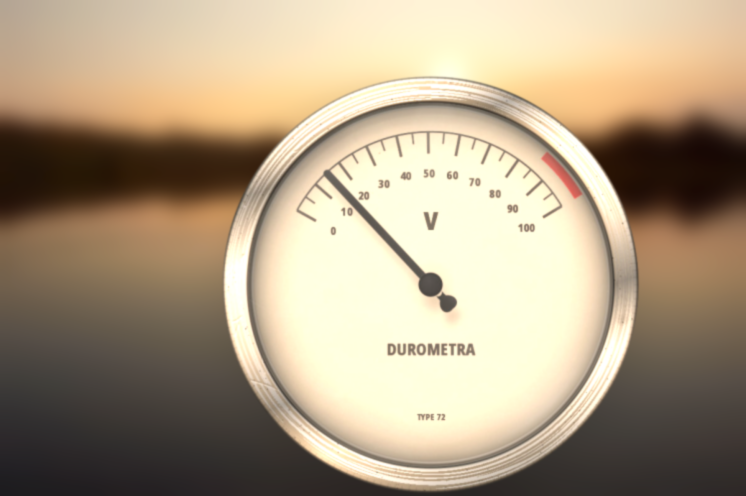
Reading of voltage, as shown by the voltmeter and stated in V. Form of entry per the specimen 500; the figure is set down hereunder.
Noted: 15
